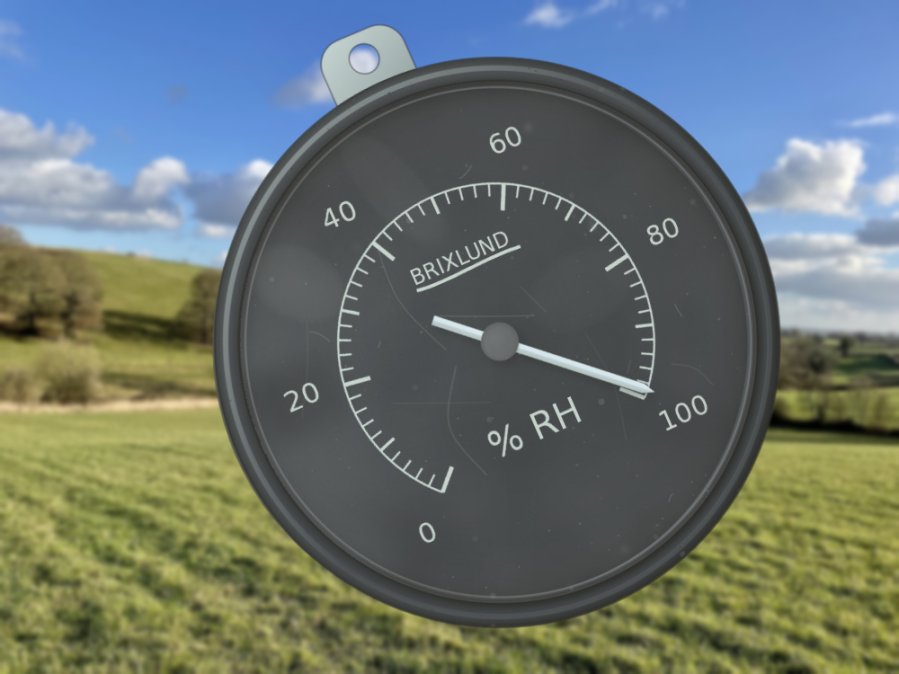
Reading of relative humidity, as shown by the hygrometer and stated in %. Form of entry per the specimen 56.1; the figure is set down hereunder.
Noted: 99
